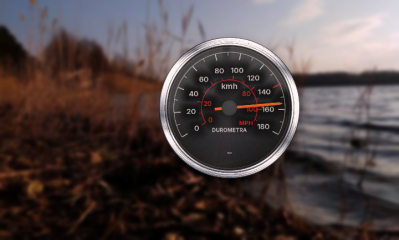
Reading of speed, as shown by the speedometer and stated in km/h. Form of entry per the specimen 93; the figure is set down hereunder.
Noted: 155
